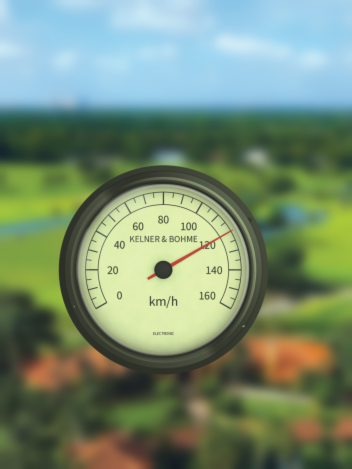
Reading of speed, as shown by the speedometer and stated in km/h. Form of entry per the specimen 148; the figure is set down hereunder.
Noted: 120
